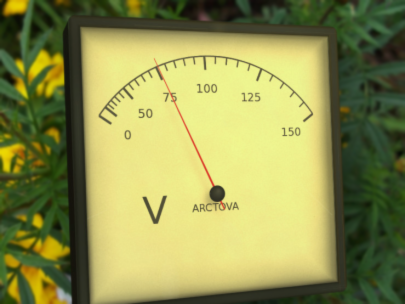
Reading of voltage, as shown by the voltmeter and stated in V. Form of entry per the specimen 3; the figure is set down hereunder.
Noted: 75
